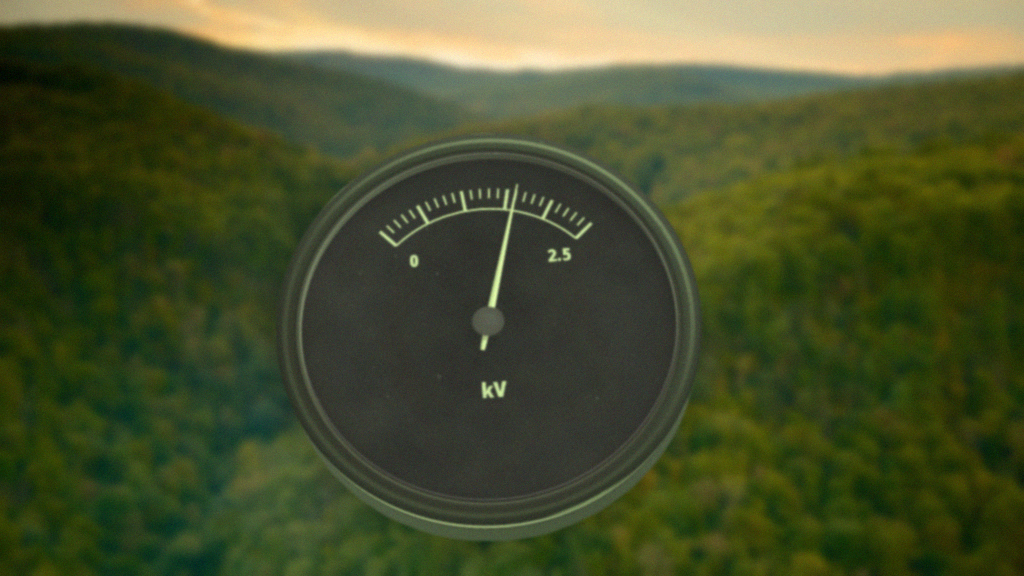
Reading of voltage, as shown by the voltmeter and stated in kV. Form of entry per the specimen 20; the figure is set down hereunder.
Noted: 1.6
